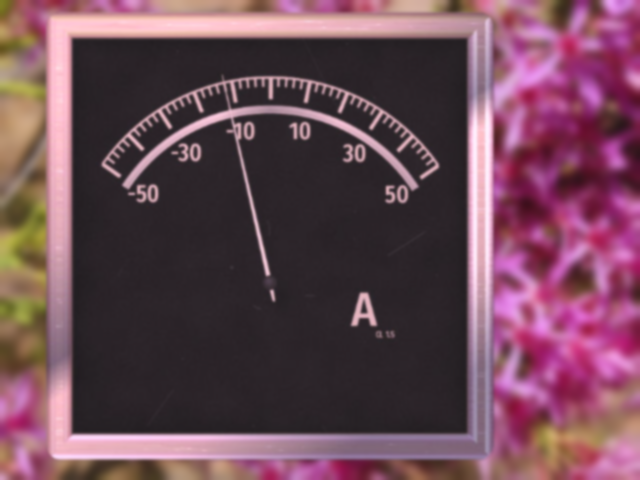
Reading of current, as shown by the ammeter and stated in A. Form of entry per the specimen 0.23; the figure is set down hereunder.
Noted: -12
